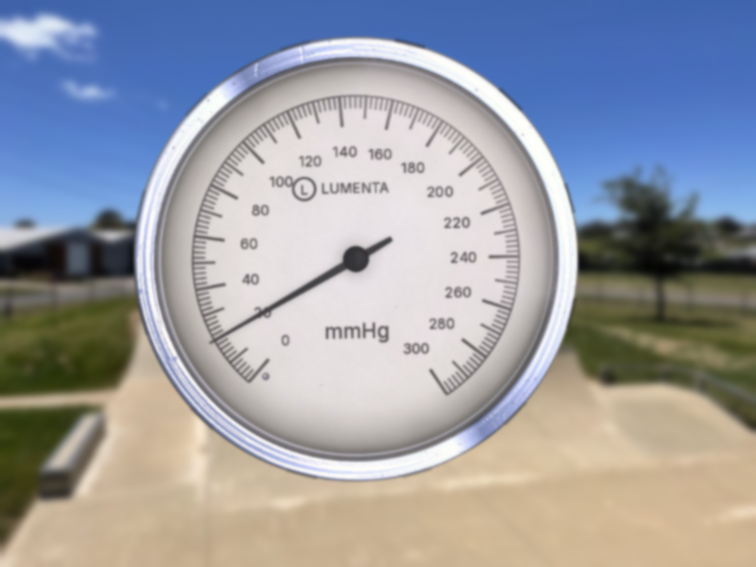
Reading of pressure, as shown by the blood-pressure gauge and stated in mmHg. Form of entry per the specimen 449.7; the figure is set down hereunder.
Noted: 20
